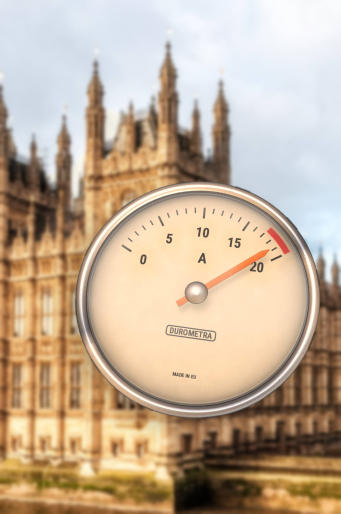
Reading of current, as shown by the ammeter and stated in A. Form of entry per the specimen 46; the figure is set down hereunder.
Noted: 19
